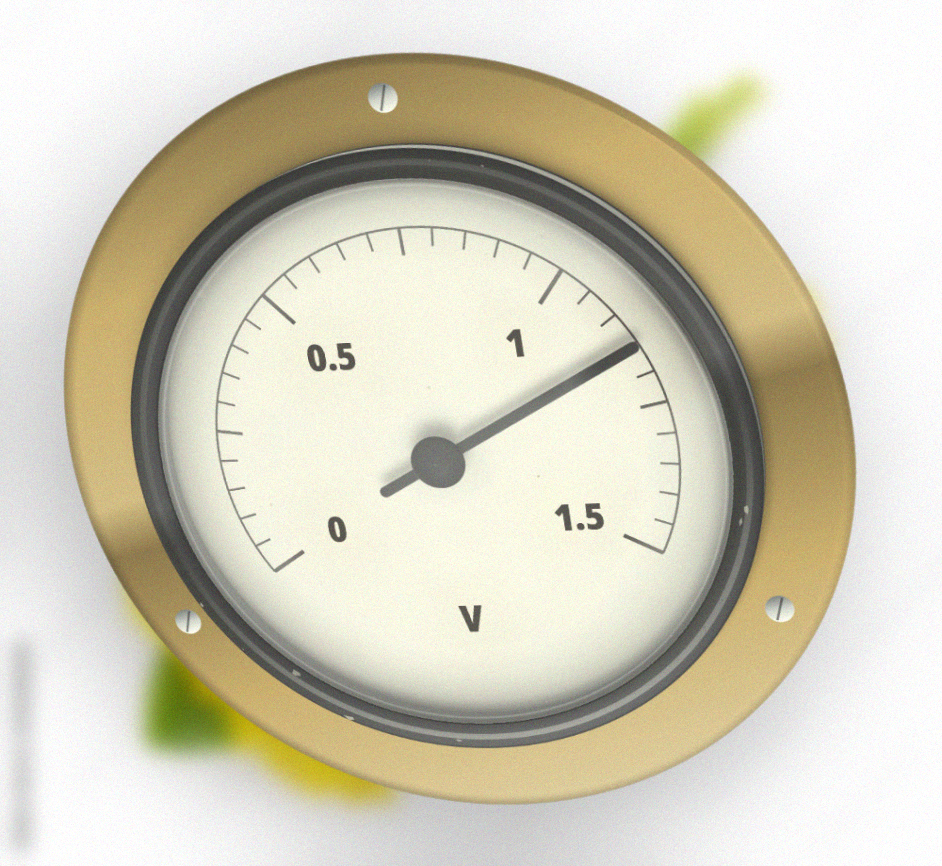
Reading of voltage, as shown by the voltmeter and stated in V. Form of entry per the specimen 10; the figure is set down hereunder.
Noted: 1.15
